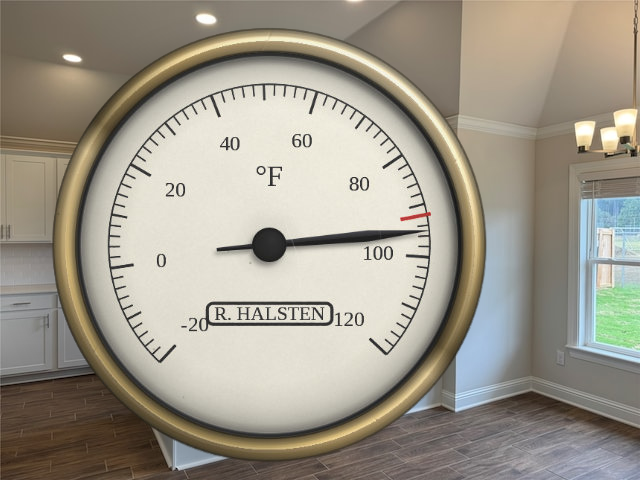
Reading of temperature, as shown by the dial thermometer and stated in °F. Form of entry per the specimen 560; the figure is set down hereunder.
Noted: 95
